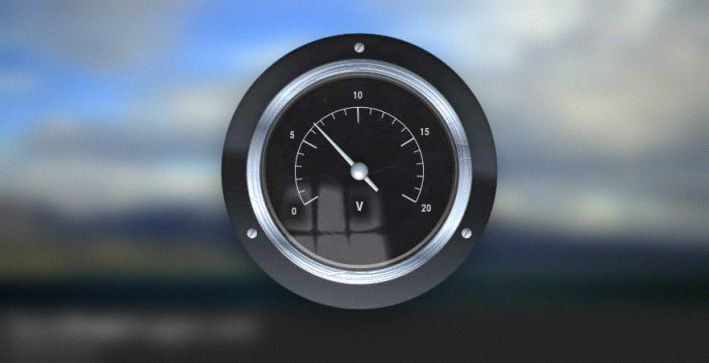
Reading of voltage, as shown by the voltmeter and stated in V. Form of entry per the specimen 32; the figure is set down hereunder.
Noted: 6.5
